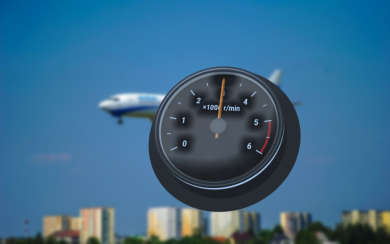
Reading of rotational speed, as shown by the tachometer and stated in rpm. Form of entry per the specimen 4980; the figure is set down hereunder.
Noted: 3000
